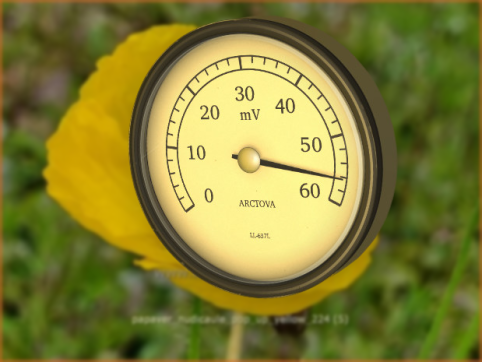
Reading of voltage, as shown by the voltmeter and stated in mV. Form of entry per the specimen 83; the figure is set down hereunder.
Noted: 56
